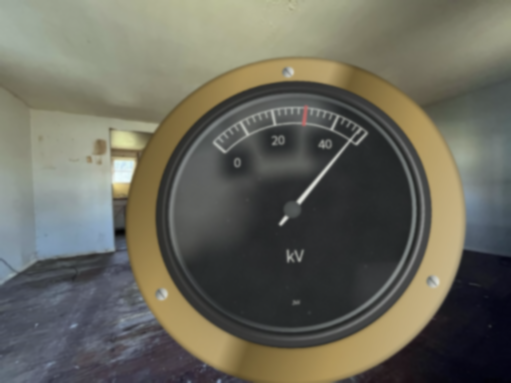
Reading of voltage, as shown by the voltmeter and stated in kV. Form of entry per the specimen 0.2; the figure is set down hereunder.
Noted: 48
